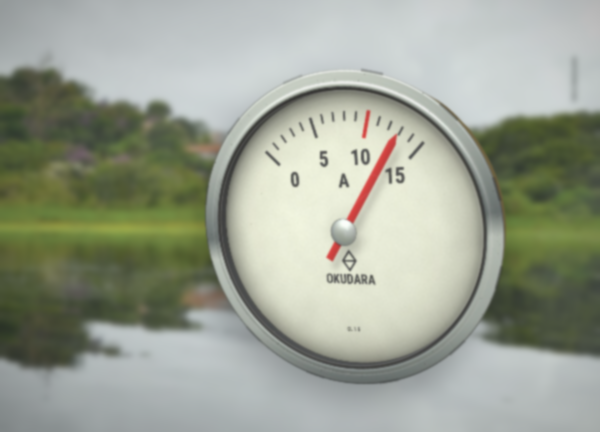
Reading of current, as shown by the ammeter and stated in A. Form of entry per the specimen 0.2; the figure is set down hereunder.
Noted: 13
